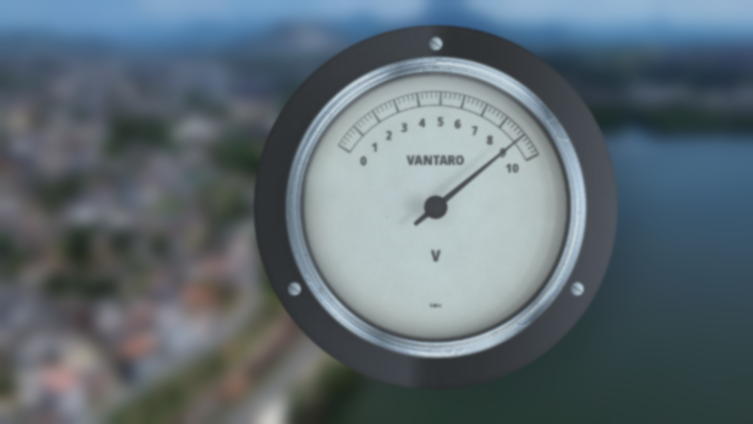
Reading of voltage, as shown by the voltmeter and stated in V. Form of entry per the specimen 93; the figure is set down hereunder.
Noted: 9
